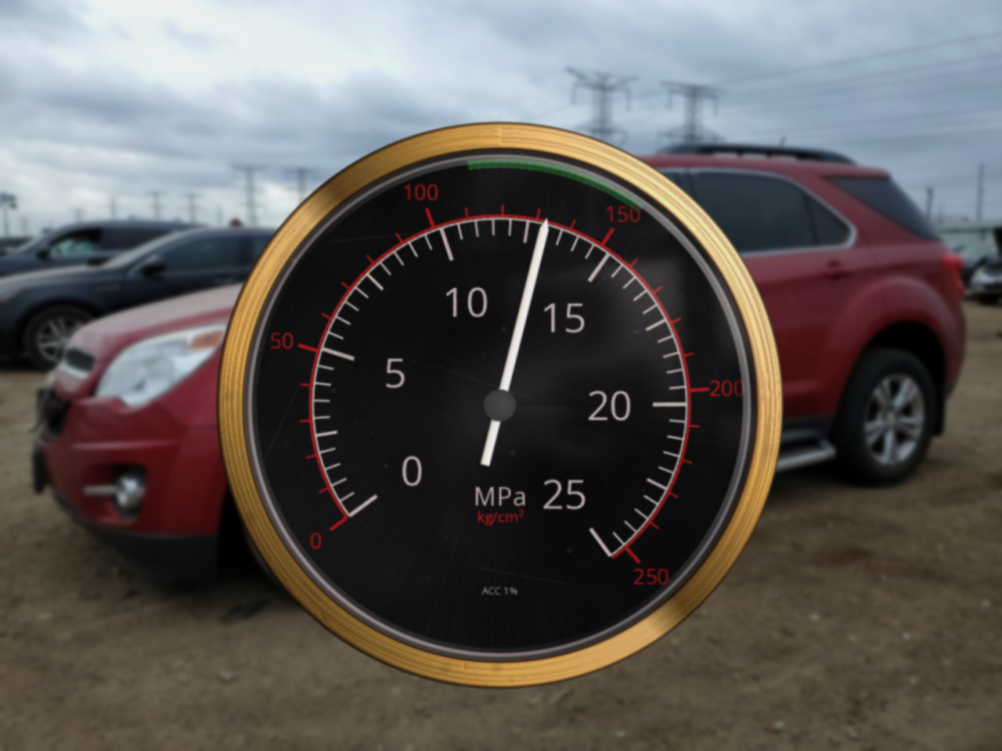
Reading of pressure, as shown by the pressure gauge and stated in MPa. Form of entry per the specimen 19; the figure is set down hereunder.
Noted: 13
